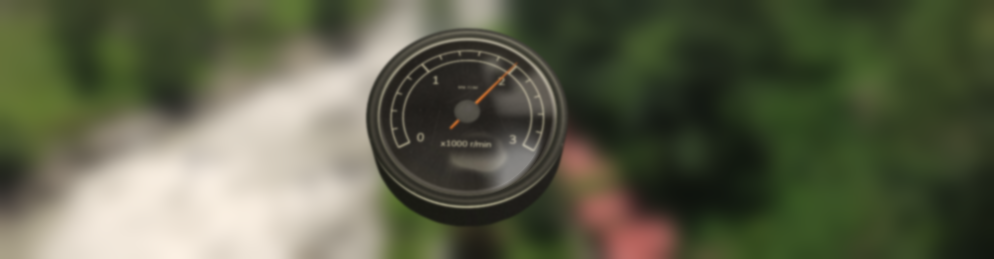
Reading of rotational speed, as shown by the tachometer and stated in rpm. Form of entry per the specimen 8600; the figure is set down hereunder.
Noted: 2000
